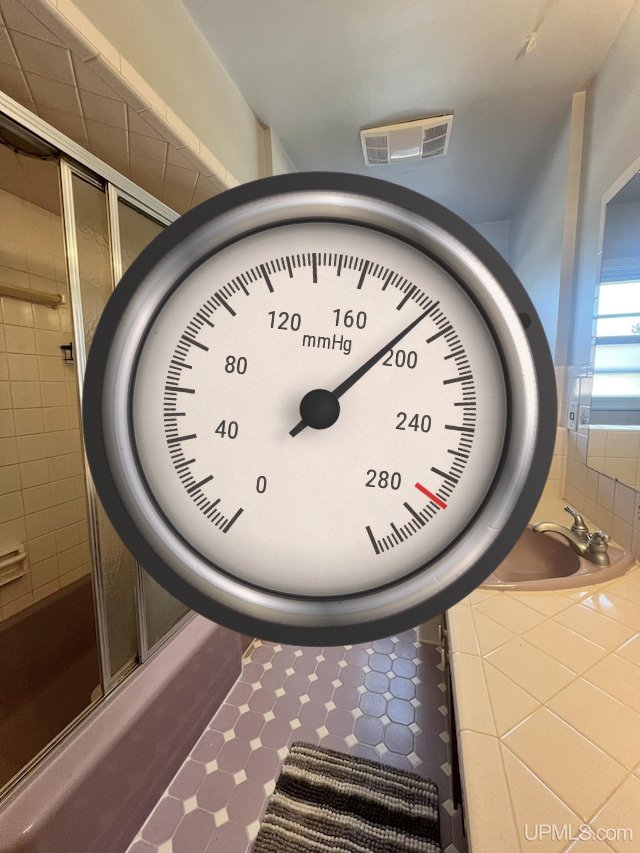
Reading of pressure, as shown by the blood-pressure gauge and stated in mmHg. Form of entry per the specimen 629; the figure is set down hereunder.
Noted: 190
